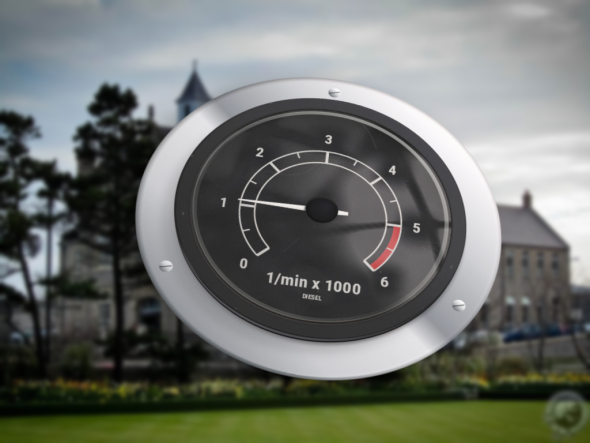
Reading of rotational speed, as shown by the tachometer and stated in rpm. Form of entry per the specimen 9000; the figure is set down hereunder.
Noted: 1000
